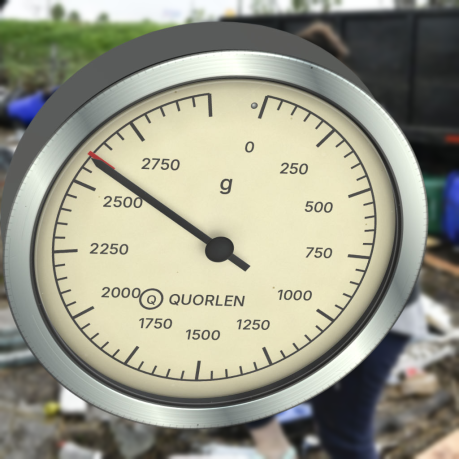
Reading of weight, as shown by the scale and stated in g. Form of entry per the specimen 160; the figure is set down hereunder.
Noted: 2600
